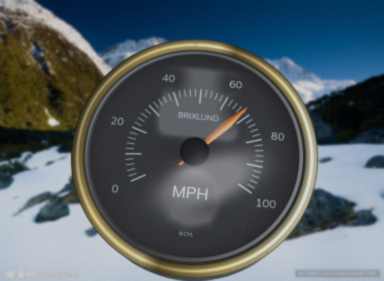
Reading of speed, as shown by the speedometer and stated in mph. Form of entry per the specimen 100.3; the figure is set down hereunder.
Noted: 68
